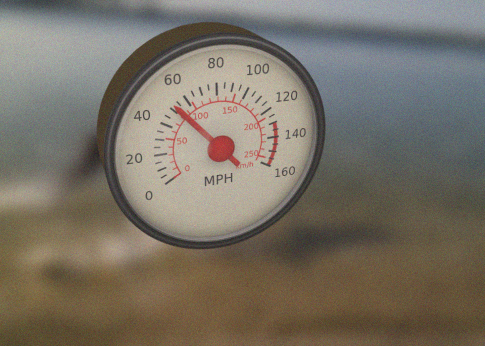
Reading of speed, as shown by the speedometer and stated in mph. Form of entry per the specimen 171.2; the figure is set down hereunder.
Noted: 52.5
